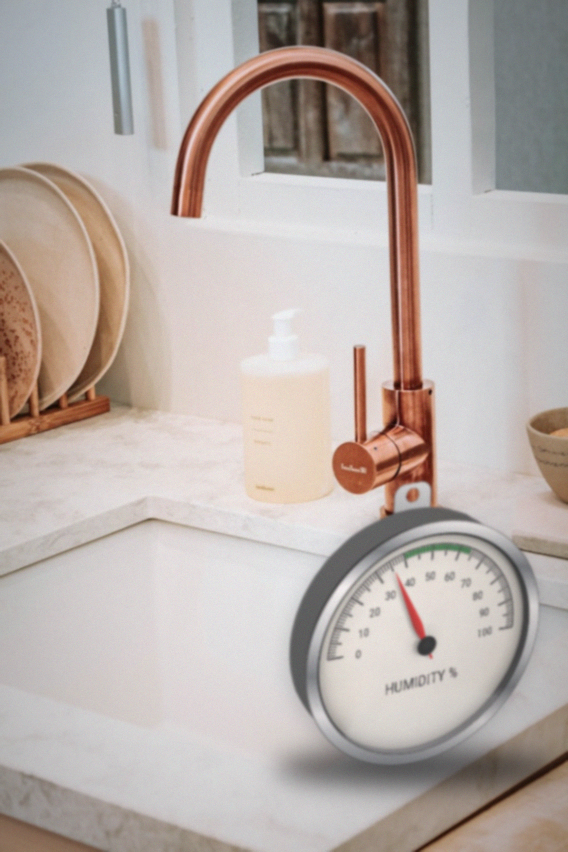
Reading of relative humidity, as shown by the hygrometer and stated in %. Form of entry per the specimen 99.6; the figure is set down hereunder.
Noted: 35
